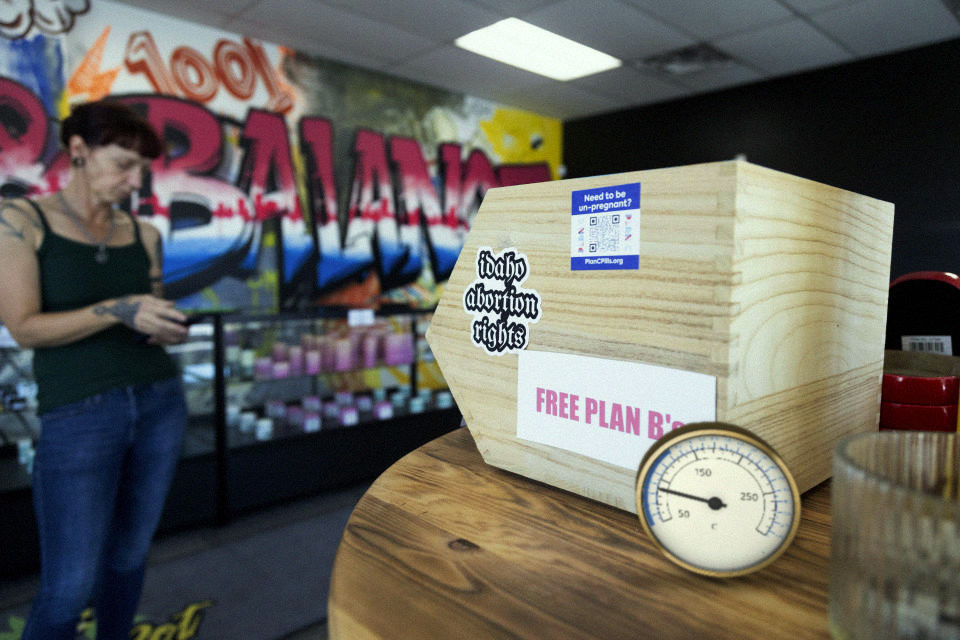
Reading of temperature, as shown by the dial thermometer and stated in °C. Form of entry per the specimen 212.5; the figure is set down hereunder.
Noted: 90
